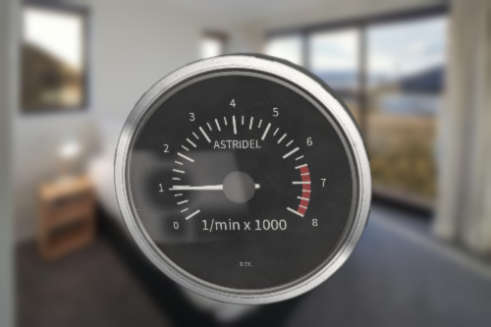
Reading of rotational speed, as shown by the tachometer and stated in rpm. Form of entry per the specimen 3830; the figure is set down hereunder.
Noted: 1000
